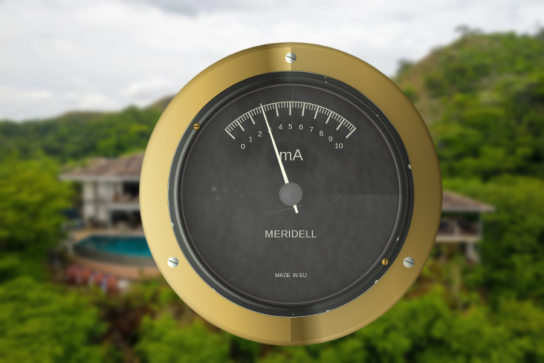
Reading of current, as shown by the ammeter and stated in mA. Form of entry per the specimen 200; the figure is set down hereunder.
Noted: 3
